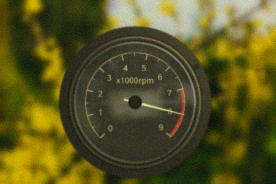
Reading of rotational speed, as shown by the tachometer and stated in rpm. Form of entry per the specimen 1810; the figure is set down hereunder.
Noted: 8000
